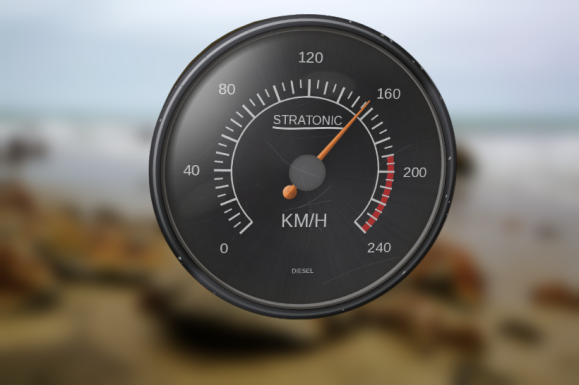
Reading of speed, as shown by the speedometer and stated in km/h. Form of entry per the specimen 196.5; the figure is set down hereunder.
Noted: 155
